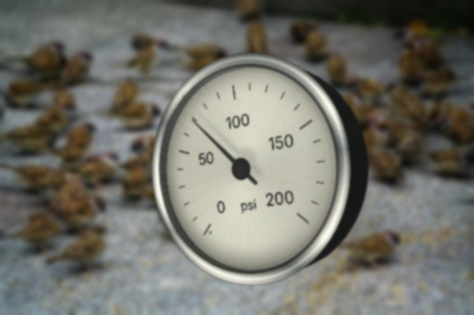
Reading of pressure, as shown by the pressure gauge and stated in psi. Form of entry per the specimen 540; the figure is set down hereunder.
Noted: 70
